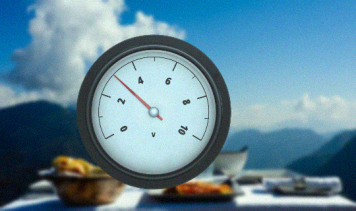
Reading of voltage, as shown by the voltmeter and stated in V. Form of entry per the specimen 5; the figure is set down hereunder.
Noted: 3
